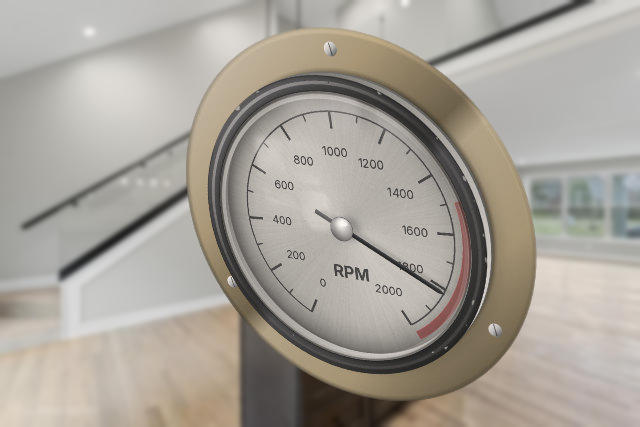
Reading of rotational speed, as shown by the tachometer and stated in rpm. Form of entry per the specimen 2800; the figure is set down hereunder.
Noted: 1800
